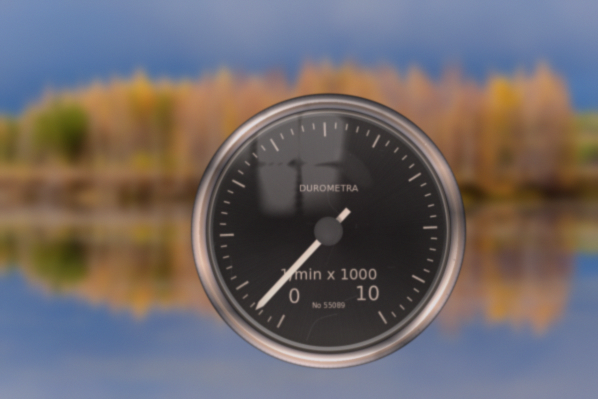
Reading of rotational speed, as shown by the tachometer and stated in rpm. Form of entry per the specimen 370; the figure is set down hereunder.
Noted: 500
